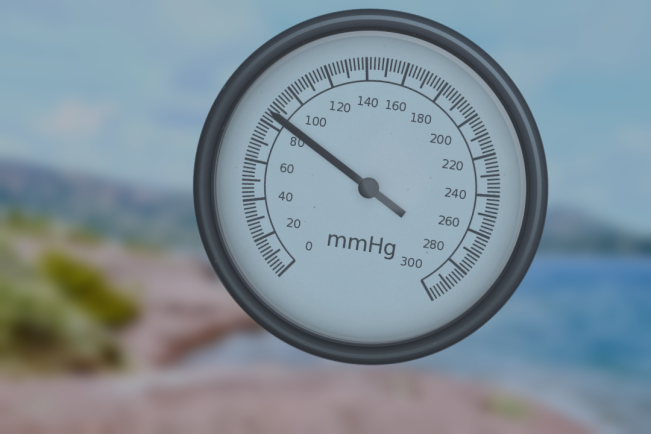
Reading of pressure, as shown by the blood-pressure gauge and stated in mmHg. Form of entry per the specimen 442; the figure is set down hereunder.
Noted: 86
